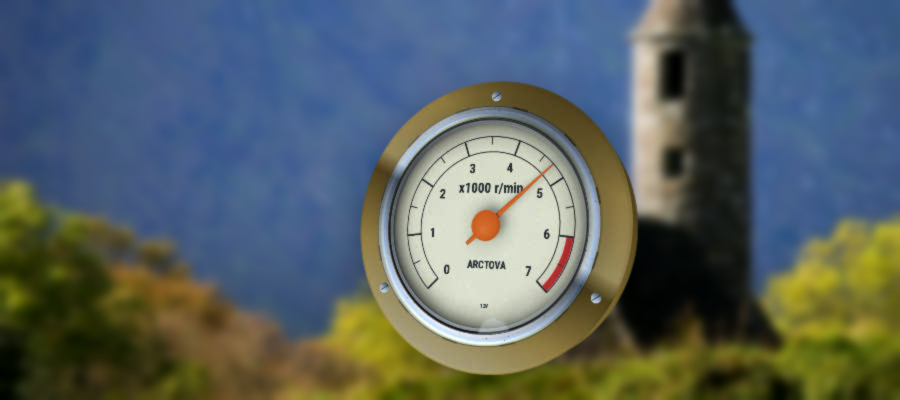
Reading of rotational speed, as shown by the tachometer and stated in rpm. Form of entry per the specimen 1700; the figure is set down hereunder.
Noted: 4750
